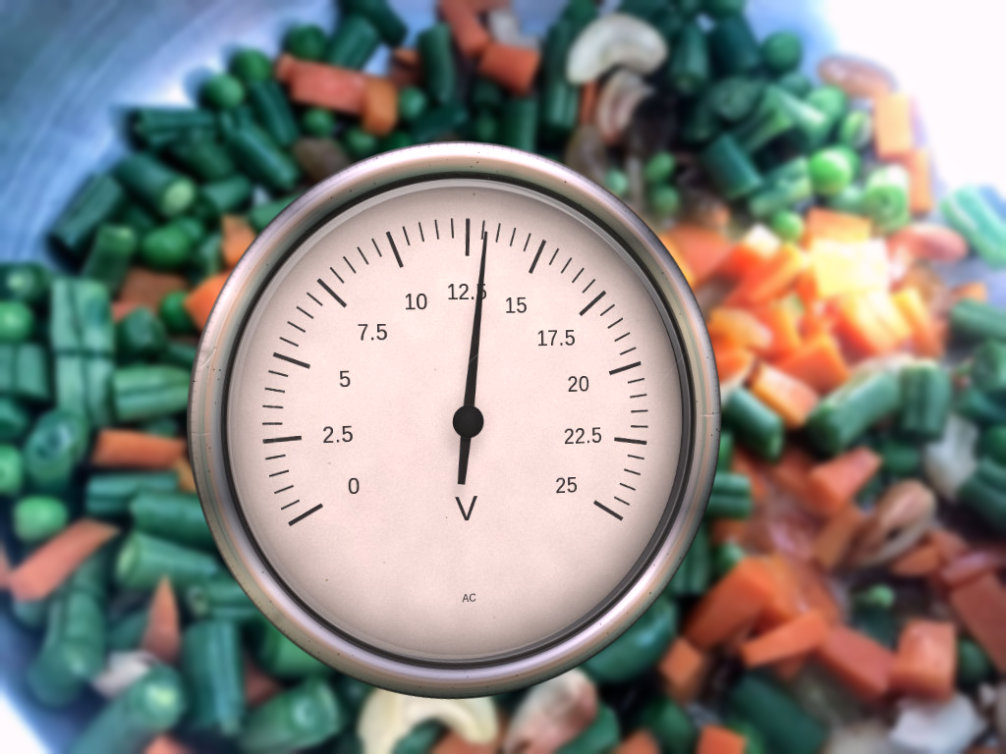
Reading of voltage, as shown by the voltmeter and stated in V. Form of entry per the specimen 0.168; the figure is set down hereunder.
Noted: 13
